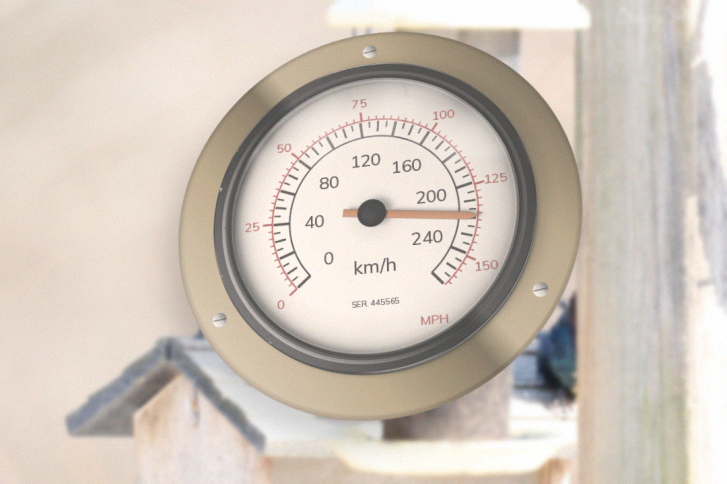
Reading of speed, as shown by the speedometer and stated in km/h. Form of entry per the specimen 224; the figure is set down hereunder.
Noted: 220
